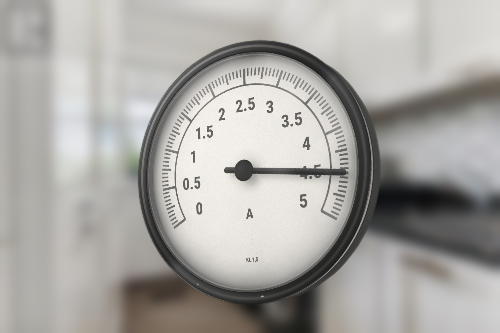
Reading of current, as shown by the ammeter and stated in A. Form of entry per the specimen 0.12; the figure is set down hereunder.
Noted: 4.5
